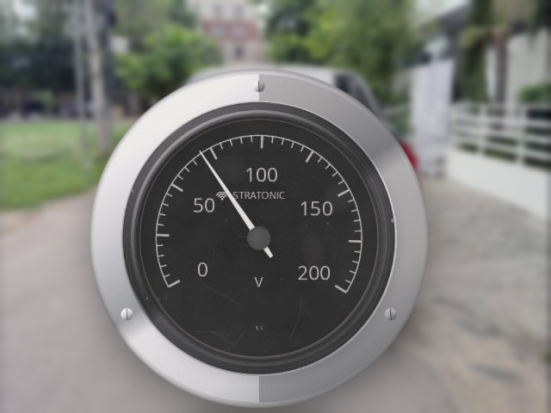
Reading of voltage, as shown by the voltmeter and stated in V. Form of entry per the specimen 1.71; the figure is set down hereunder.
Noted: 70
